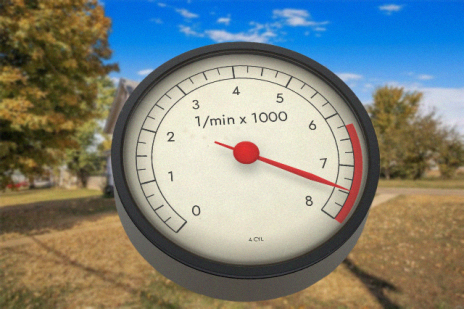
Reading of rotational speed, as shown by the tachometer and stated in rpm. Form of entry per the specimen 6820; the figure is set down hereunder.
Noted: 7500
